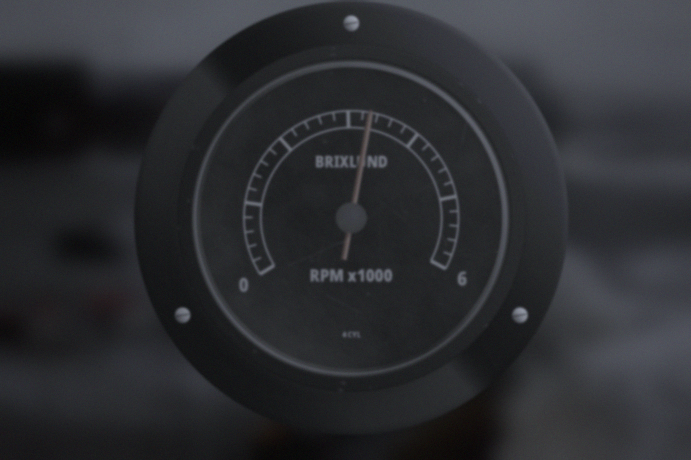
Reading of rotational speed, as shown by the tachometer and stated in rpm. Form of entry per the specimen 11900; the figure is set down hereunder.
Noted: 3300
